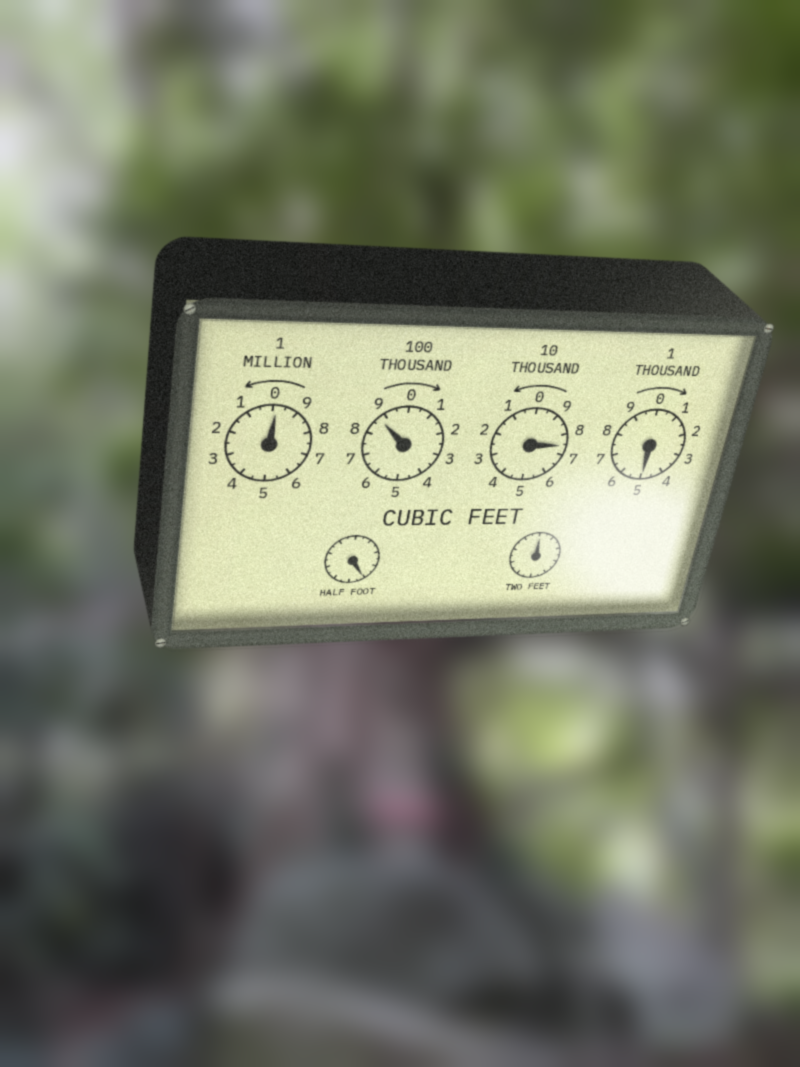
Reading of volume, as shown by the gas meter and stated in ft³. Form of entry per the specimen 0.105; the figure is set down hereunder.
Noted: 987500
